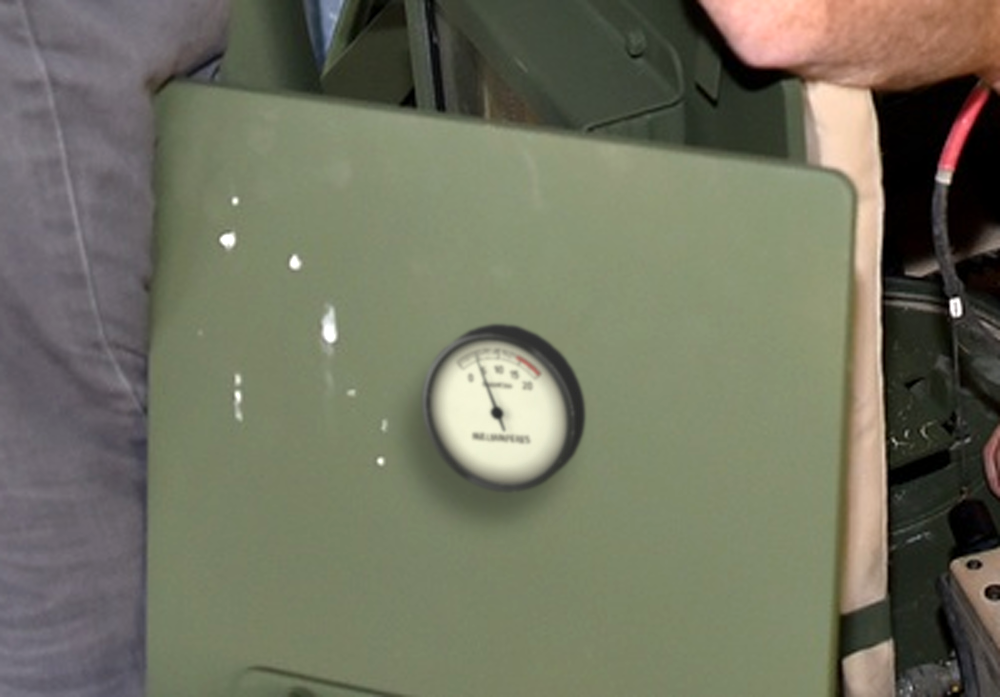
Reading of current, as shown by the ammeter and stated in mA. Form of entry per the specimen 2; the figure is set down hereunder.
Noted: 5
